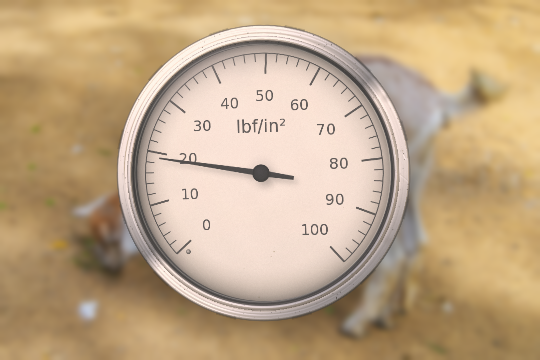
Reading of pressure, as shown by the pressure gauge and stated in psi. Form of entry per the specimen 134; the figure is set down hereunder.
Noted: 19
